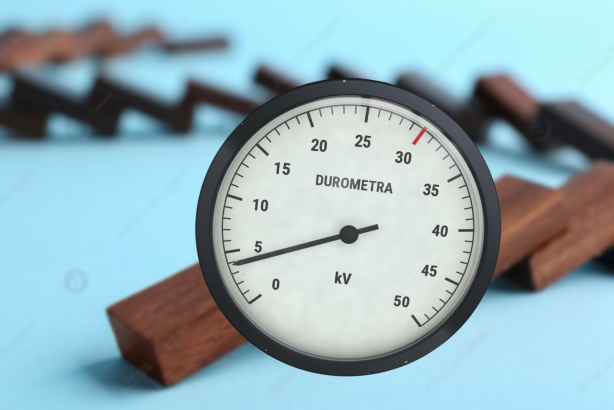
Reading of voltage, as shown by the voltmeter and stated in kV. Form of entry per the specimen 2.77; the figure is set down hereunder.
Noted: 4
